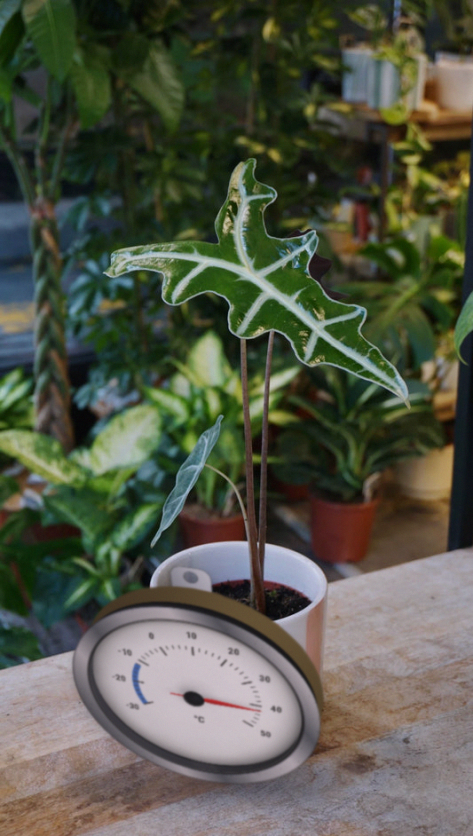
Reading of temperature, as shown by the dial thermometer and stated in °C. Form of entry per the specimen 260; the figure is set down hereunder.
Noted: 40
